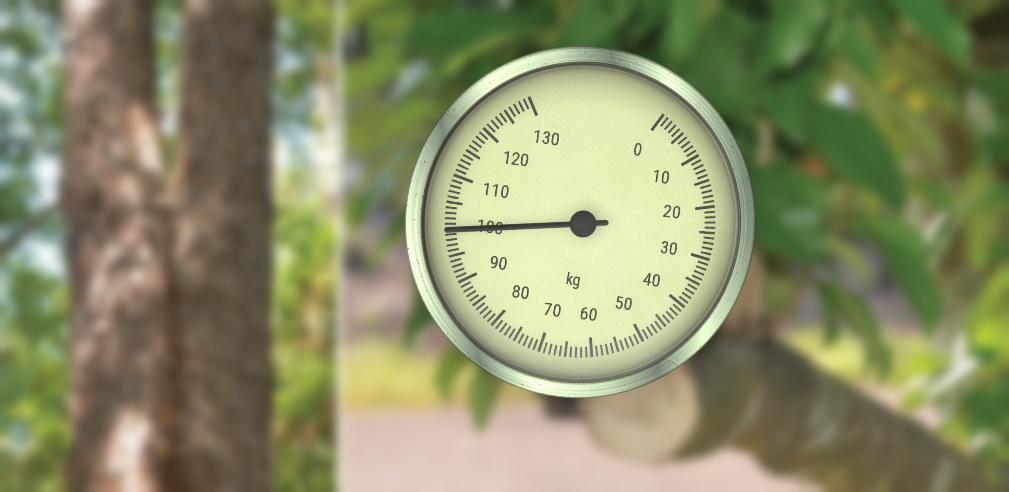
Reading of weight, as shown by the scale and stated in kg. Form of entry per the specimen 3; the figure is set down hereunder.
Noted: 100
